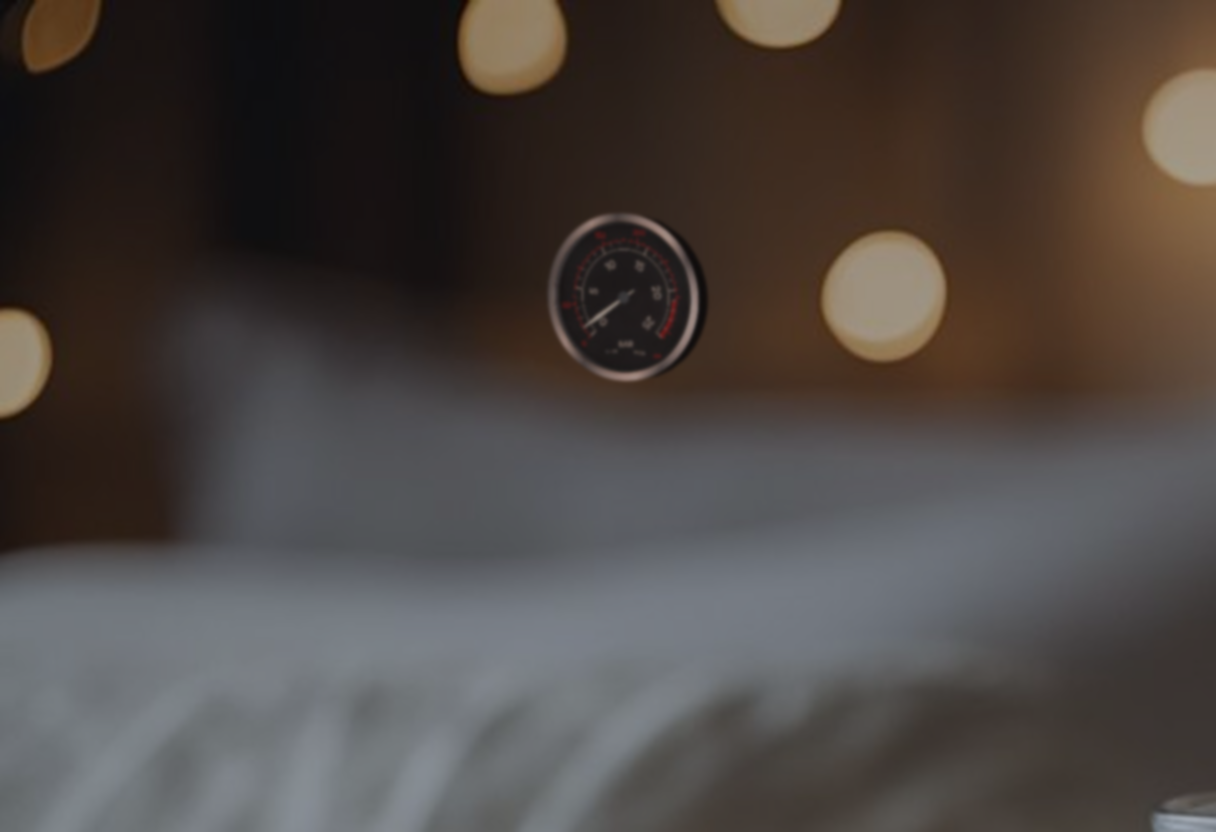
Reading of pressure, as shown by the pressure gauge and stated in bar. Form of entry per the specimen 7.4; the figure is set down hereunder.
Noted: 1
